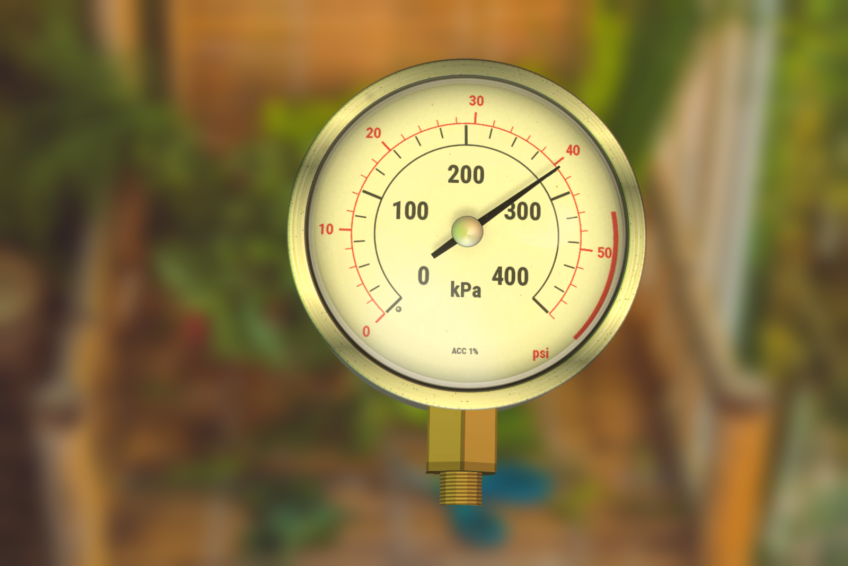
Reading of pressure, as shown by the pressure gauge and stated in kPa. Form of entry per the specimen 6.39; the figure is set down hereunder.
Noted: 280
